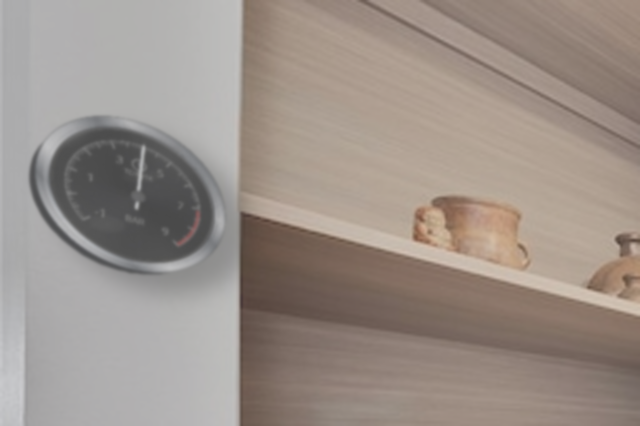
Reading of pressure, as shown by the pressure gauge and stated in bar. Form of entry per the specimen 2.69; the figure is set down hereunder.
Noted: 4
